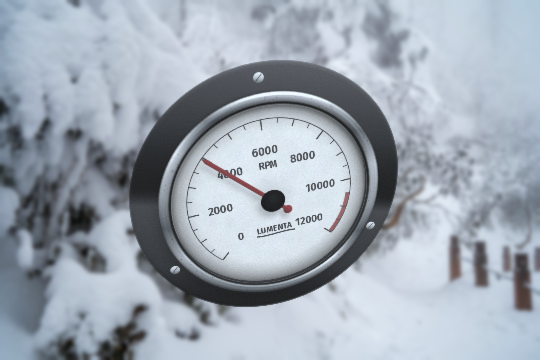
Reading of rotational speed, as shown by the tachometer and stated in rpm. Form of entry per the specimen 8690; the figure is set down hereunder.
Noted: 4000
